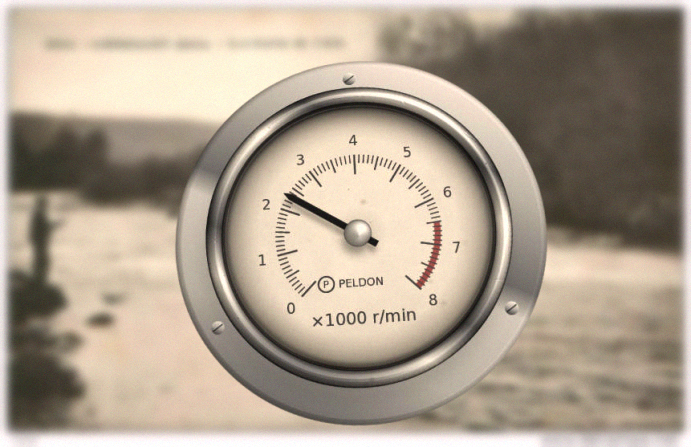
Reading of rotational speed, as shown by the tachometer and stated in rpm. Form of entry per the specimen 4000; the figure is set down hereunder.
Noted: 2300
